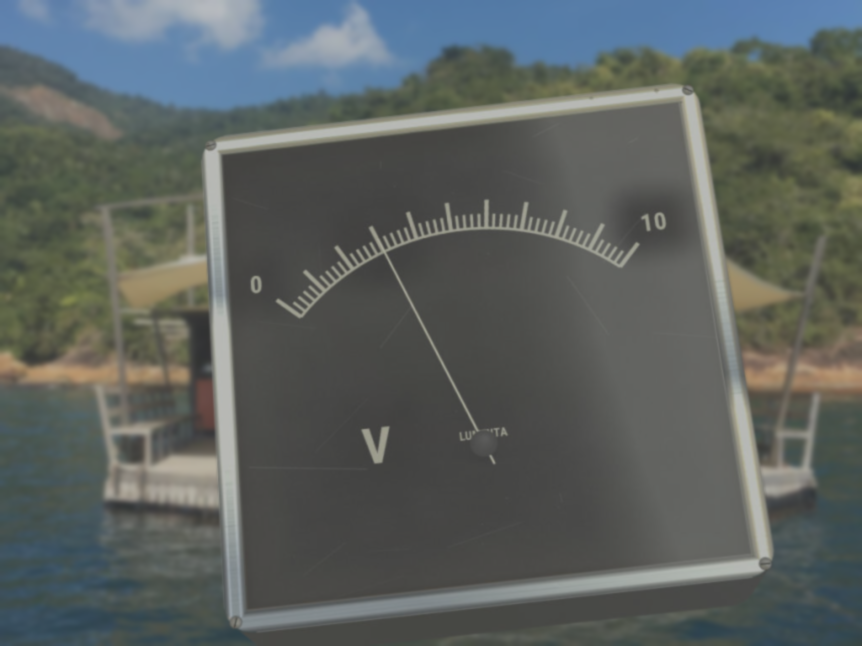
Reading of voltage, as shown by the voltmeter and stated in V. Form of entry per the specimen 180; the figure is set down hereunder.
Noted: 3
